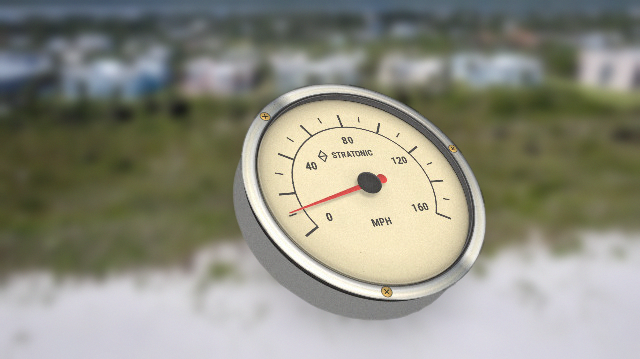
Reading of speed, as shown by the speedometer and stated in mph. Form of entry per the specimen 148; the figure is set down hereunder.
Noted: 10
